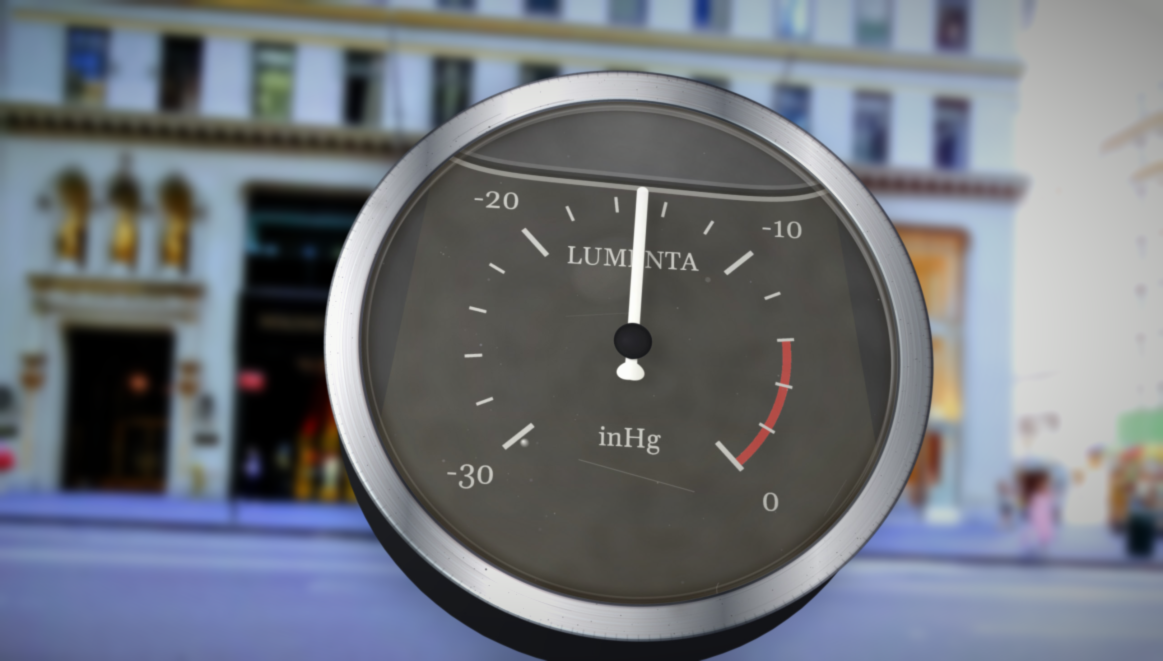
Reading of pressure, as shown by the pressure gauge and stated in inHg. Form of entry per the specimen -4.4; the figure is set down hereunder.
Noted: -15
